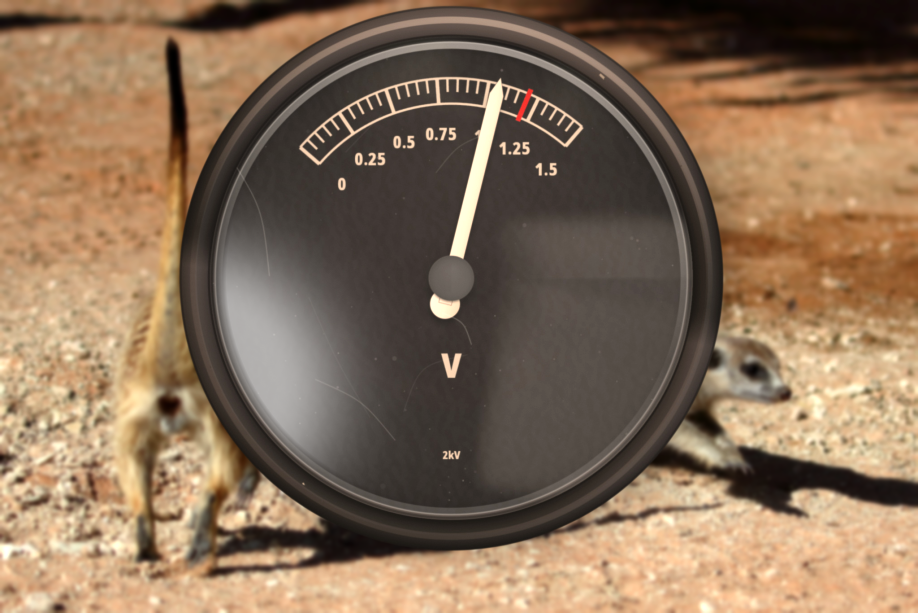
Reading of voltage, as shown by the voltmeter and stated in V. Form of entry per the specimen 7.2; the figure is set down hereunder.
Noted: 1.05
